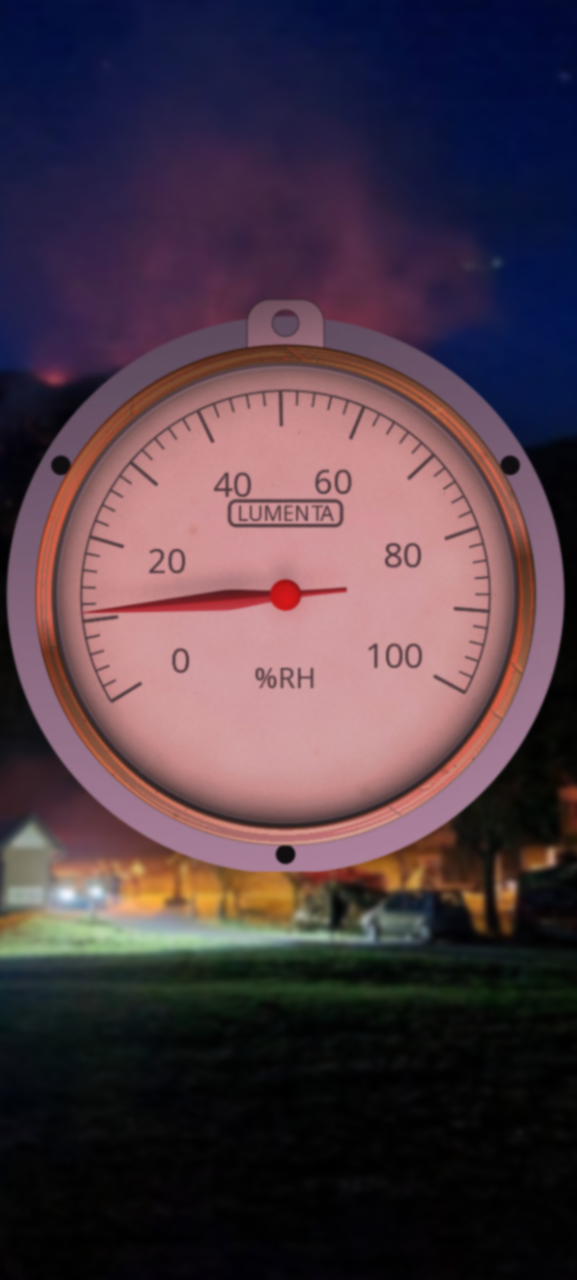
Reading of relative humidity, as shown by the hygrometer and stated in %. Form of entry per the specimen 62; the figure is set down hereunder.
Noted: 11
